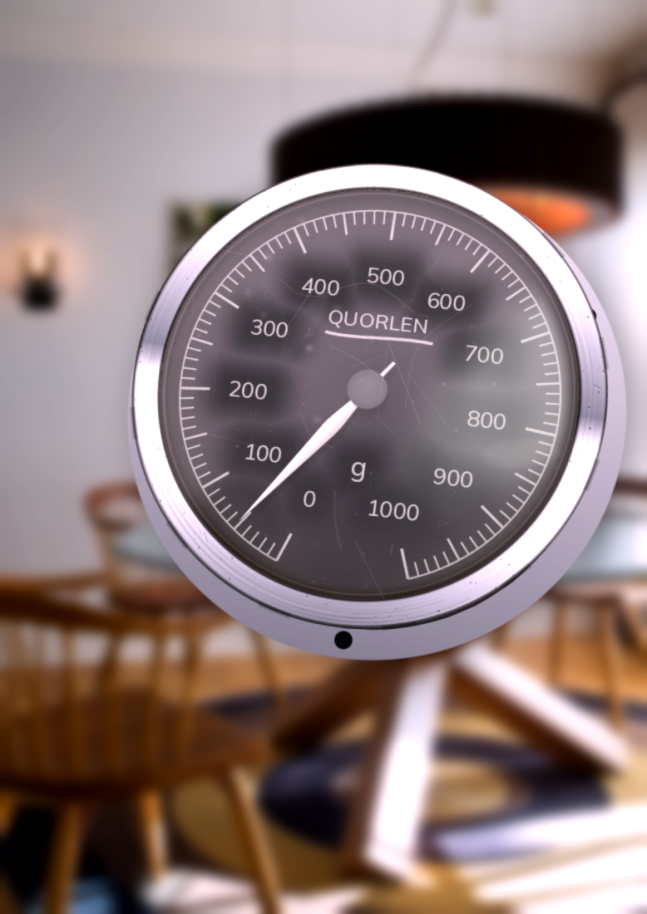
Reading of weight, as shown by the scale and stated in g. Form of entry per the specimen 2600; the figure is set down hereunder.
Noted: 50
